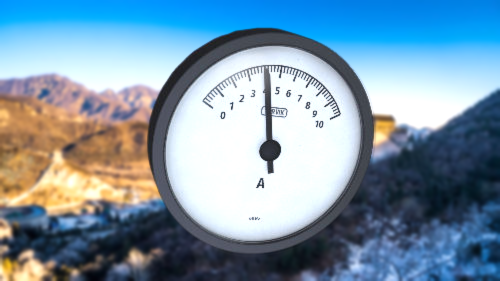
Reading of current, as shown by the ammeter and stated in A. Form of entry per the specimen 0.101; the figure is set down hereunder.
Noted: 4
